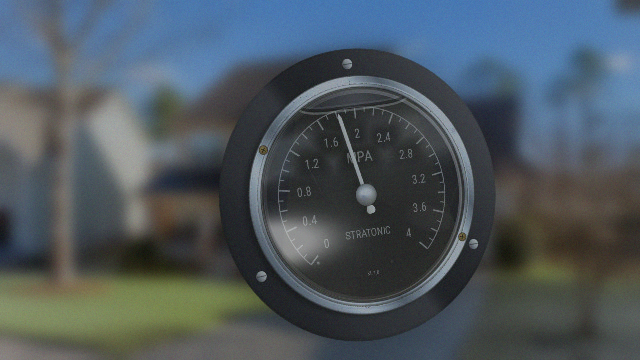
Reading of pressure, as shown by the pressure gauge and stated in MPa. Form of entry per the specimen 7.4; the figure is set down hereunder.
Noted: 1.8
